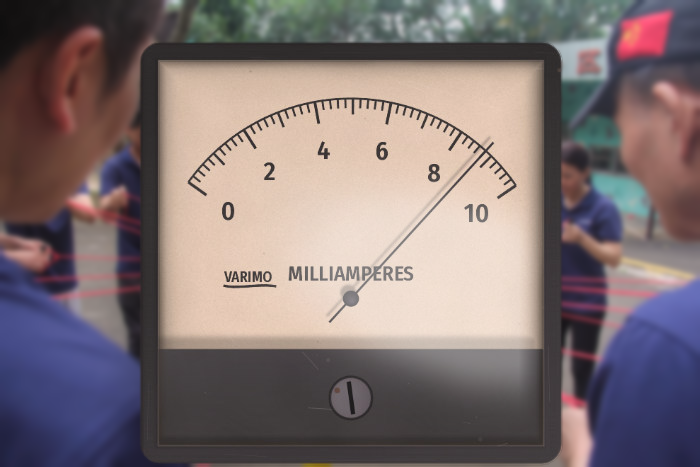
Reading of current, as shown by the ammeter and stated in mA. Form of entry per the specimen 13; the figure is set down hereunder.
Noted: 8.8
